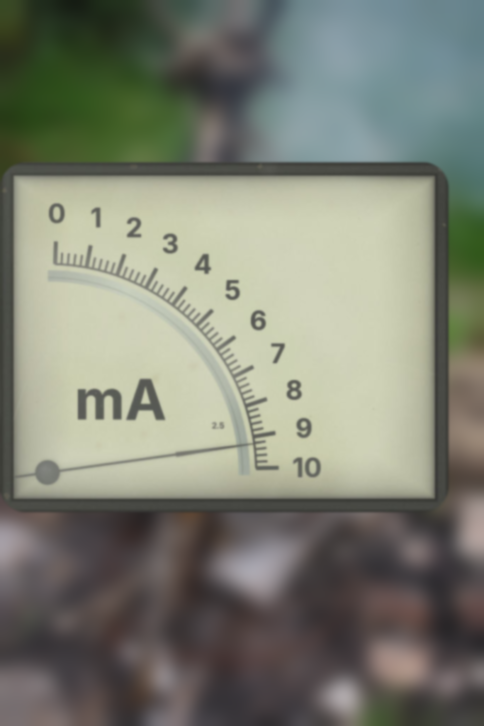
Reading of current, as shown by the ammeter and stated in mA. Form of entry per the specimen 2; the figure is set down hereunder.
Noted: 9.2
